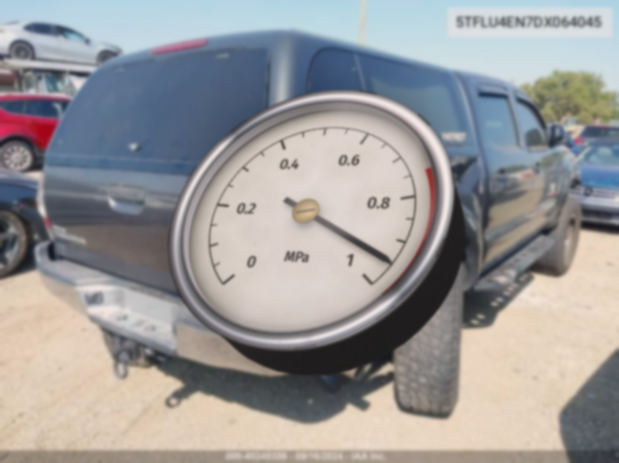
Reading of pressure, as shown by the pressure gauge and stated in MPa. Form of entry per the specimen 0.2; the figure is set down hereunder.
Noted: 0.95
